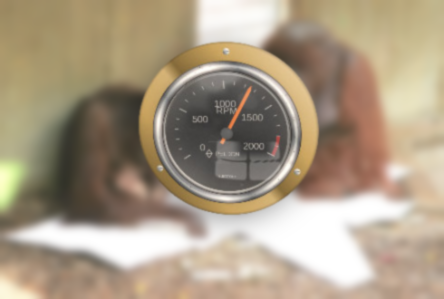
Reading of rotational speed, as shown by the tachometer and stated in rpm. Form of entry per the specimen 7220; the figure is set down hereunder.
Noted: 1250
